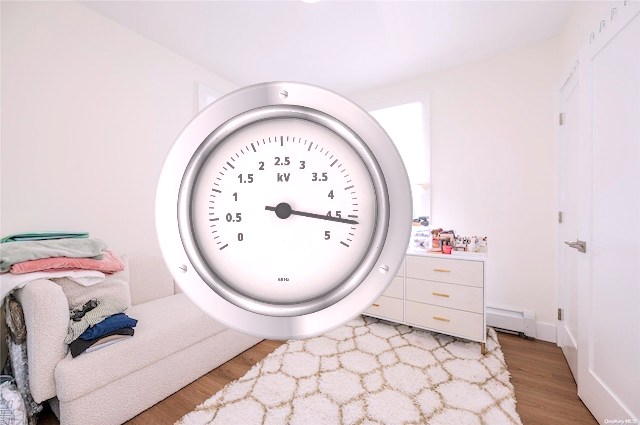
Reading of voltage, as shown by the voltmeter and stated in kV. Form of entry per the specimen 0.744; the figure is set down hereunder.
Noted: 4.6
